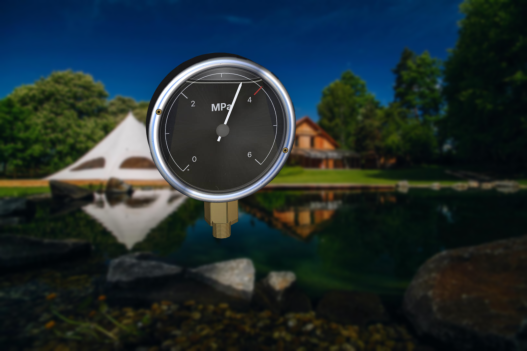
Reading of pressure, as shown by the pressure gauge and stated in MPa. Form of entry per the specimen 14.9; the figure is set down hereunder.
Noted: 3.5
